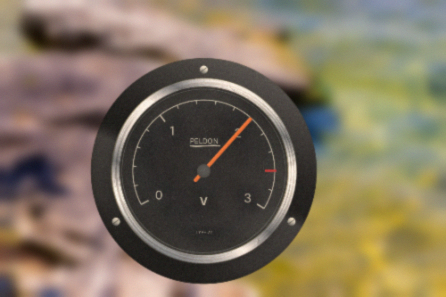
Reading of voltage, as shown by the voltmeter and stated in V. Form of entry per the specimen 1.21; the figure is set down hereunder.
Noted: 2
